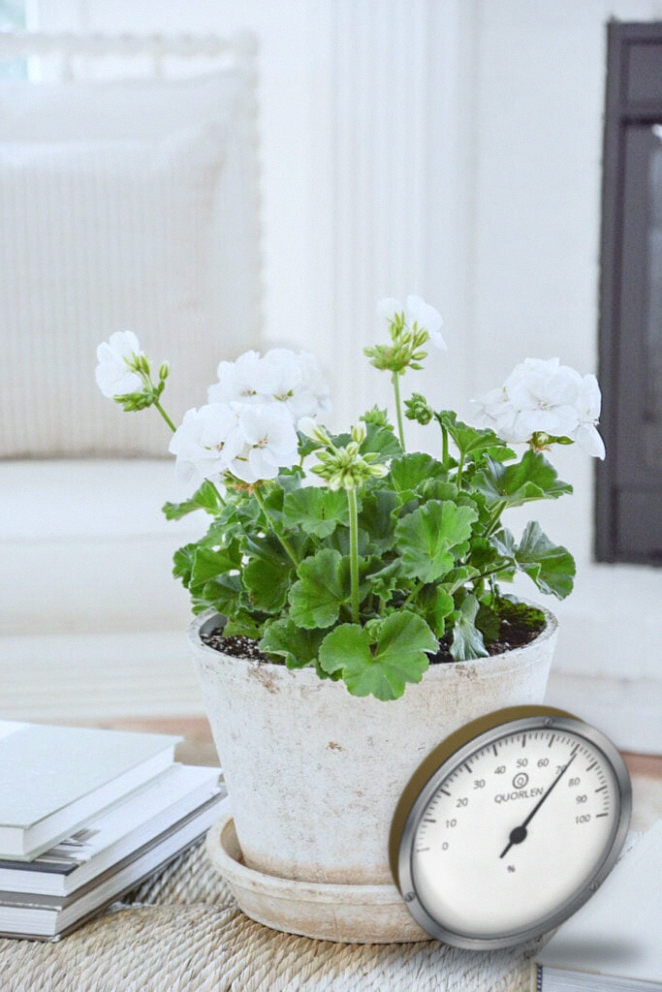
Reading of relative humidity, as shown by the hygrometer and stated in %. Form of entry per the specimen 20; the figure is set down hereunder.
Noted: 70
